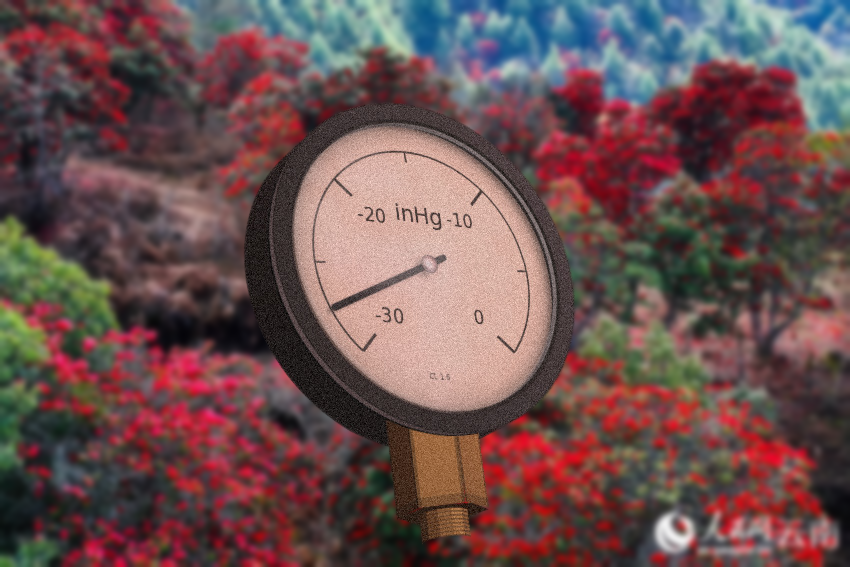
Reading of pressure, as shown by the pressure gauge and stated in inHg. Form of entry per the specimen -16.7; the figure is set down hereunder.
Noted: -27.5
